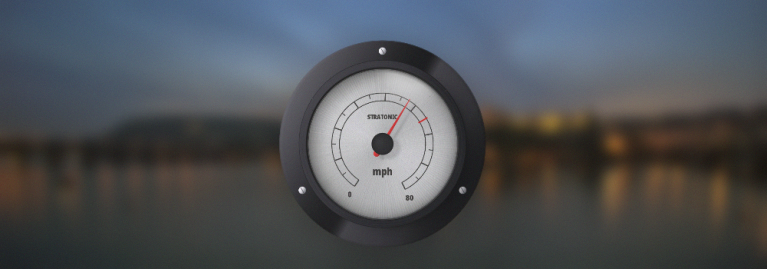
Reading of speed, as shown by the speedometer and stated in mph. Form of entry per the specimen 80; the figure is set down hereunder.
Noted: 47.5
